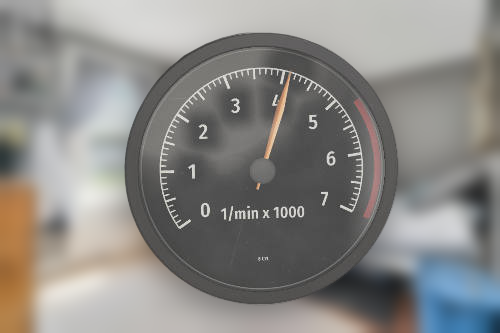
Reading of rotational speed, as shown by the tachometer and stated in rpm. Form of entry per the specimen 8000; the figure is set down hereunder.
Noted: 4100
